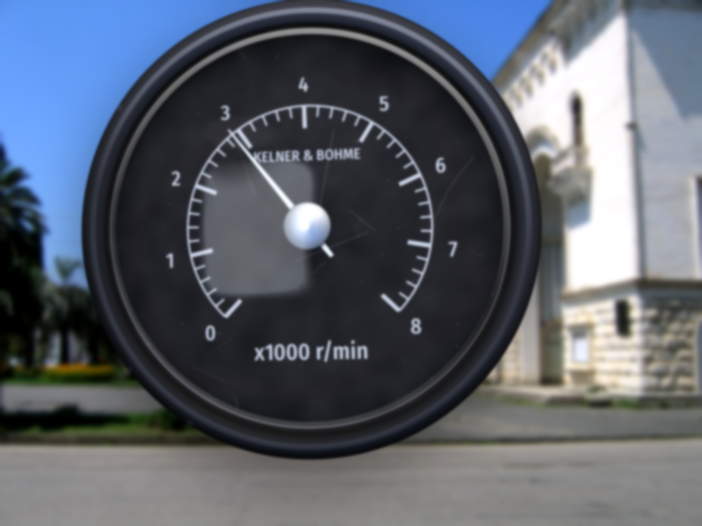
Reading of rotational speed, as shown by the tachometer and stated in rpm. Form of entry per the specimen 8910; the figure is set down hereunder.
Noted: 2900
